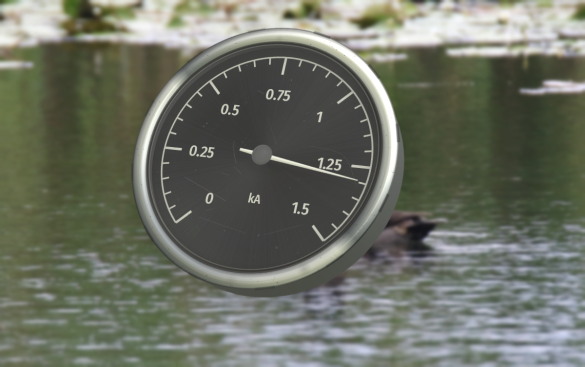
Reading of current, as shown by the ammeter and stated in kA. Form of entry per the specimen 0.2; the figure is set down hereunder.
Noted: 1.3
